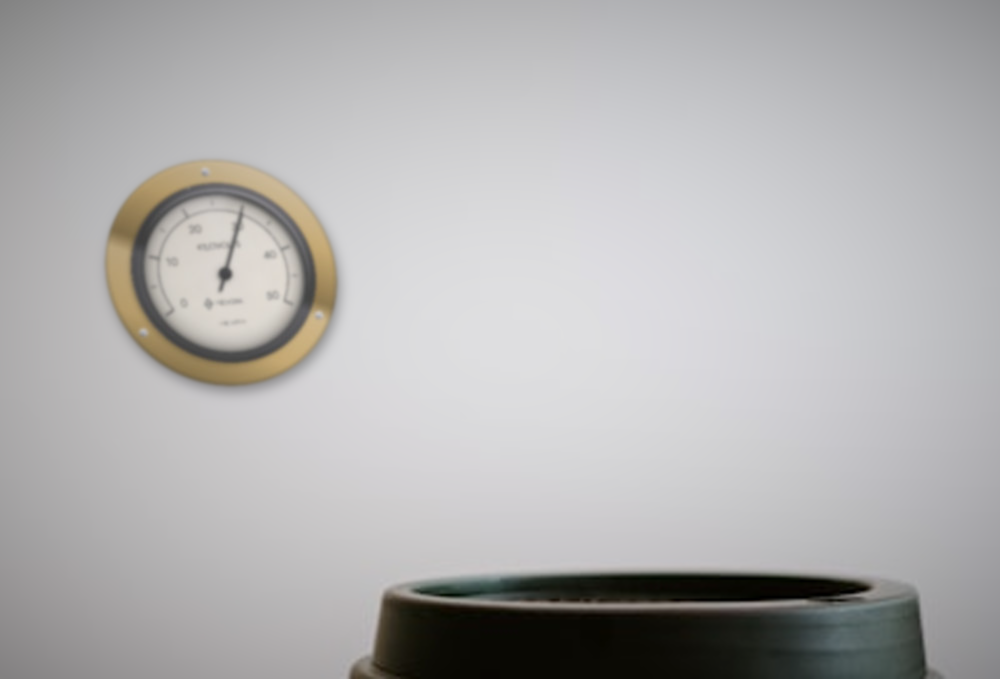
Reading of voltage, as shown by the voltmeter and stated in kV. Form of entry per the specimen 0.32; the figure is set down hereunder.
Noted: 30
